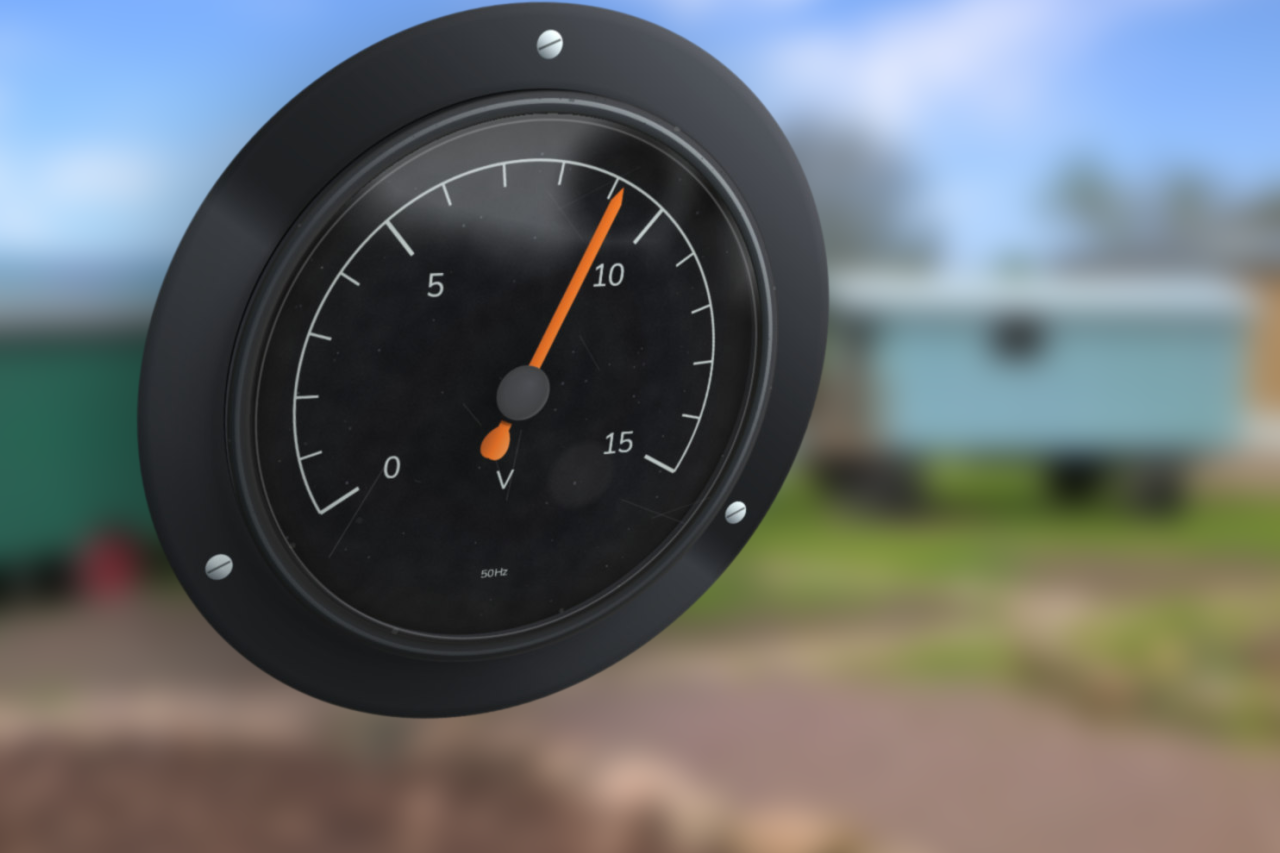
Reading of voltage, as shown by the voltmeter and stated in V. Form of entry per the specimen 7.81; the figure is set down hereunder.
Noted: 9
